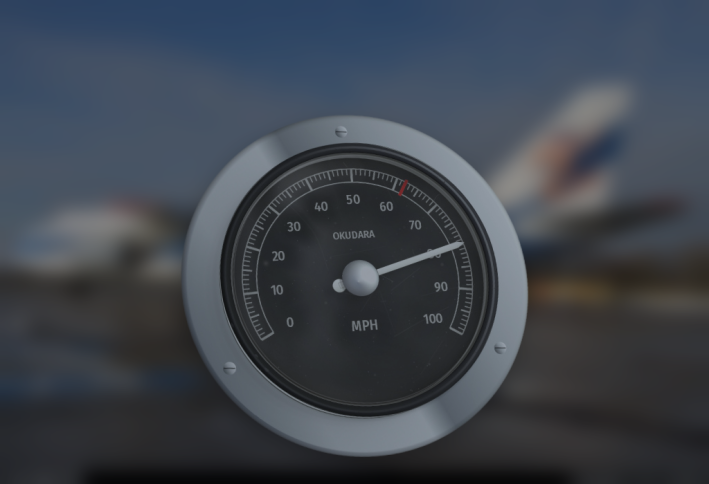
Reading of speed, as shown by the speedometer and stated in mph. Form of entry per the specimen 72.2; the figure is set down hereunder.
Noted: 80
